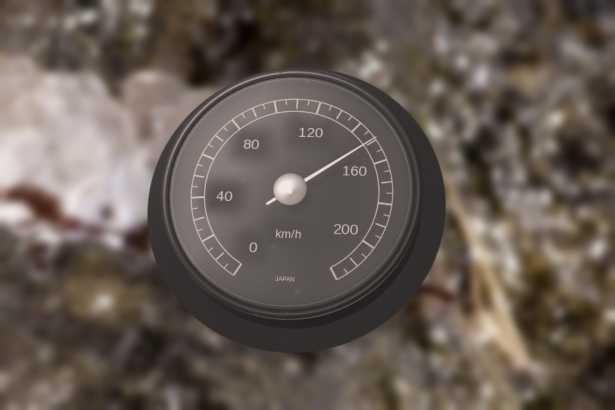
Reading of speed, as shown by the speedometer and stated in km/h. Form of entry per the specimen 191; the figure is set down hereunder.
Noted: 150
